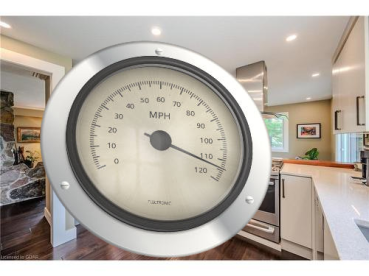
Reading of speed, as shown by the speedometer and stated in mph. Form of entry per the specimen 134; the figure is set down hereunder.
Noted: 115
